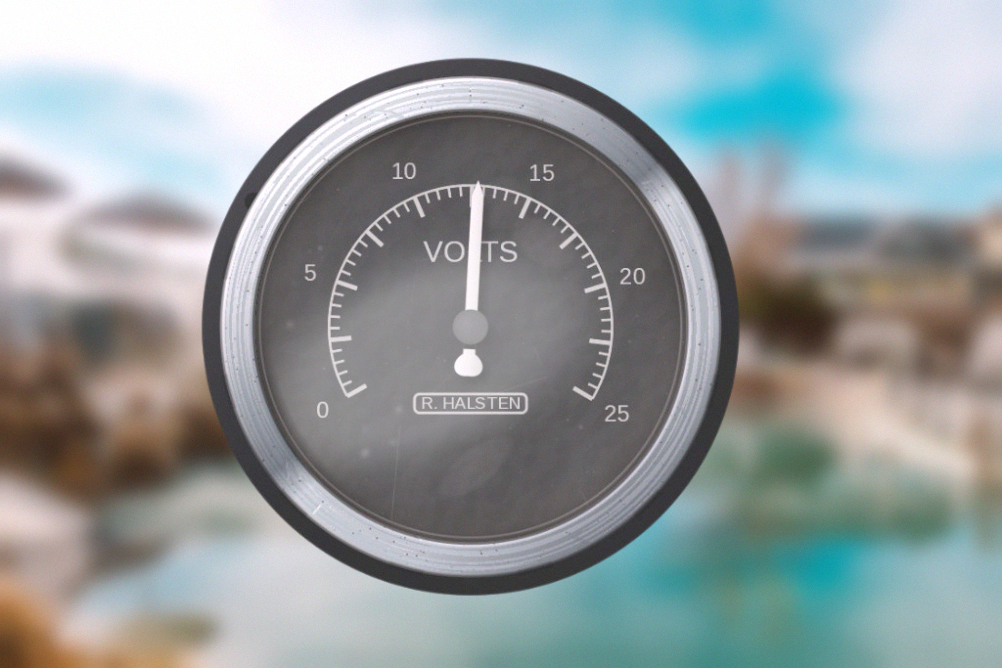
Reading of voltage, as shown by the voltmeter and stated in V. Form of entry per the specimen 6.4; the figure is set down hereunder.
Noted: 12.75
